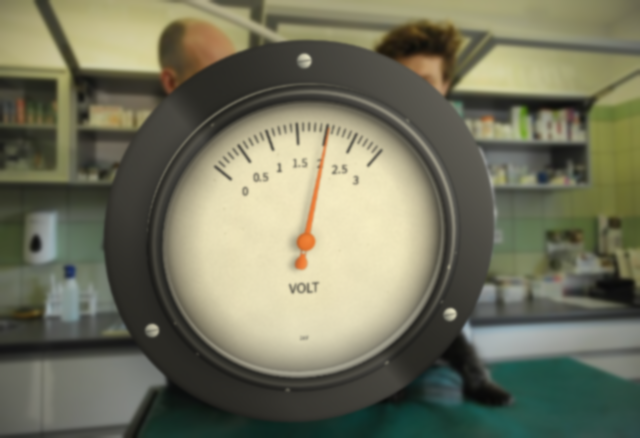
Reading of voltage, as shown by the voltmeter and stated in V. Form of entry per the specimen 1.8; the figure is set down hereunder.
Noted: 2
